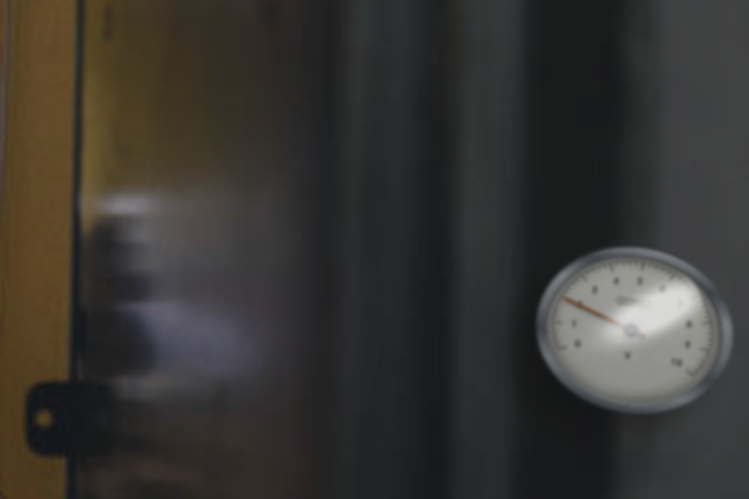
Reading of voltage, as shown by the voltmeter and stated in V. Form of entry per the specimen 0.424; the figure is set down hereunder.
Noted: 2
